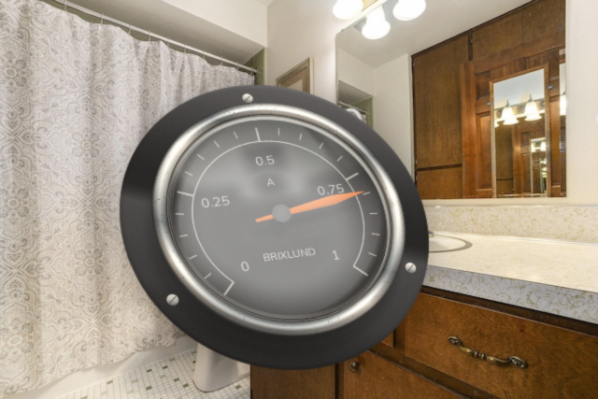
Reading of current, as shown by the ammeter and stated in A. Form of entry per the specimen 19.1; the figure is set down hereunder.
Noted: 0.8
